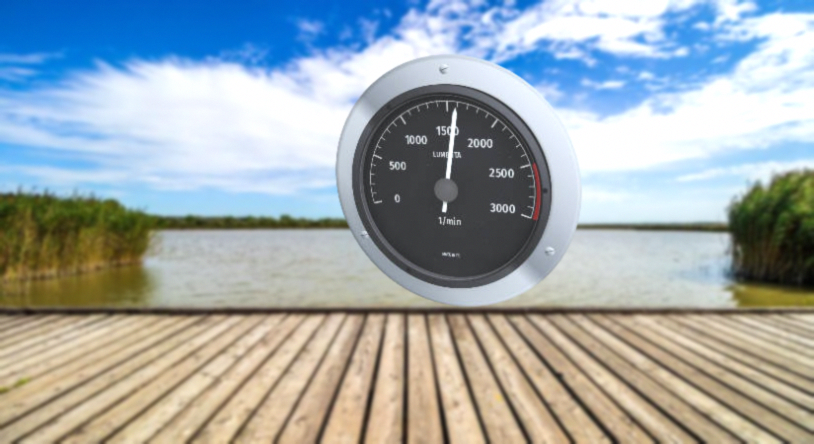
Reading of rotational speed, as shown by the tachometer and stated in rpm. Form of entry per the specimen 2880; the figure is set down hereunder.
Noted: 1600
